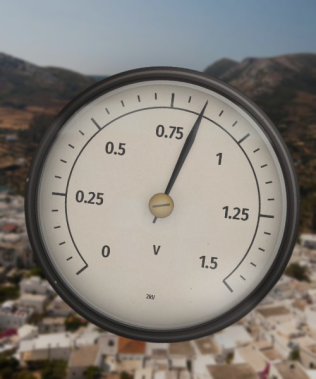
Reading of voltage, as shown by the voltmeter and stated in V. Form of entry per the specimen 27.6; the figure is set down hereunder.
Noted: 0.85
